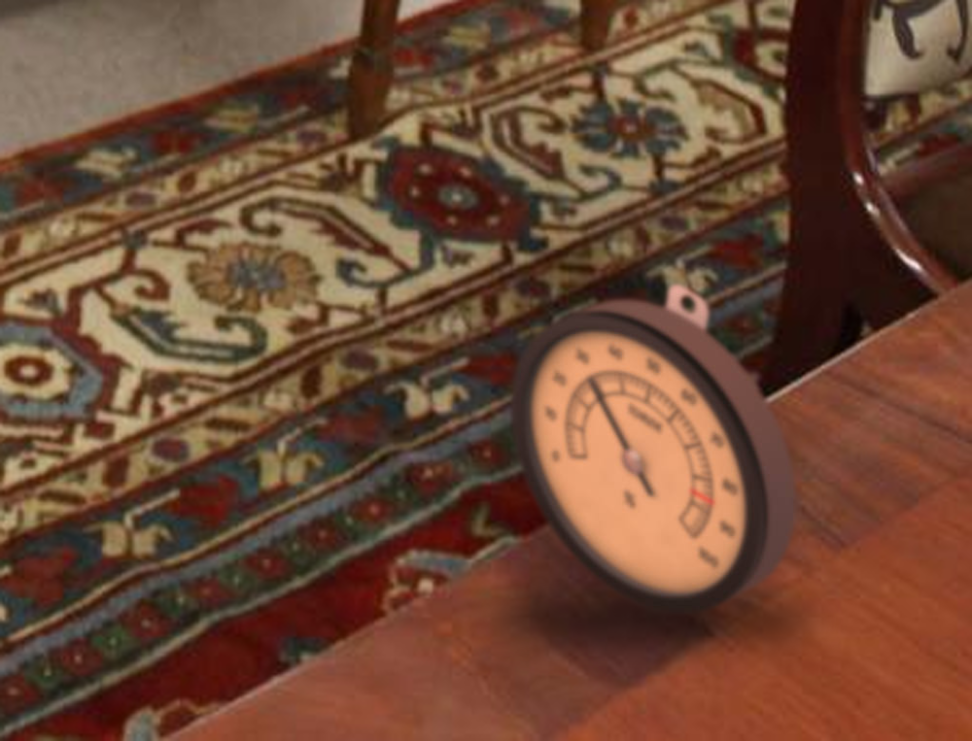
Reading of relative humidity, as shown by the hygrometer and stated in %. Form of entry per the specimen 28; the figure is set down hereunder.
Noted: 30
